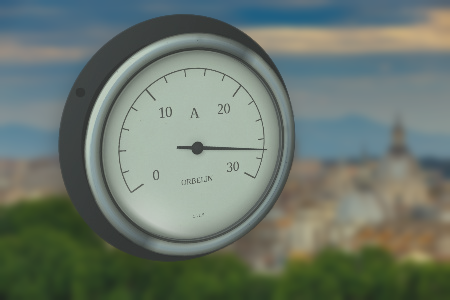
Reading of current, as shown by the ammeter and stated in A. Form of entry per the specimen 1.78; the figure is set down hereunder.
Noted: 27
